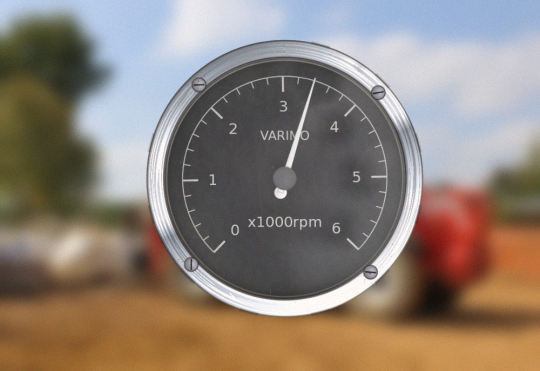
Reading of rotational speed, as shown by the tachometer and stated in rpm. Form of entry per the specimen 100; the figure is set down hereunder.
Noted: 3400
